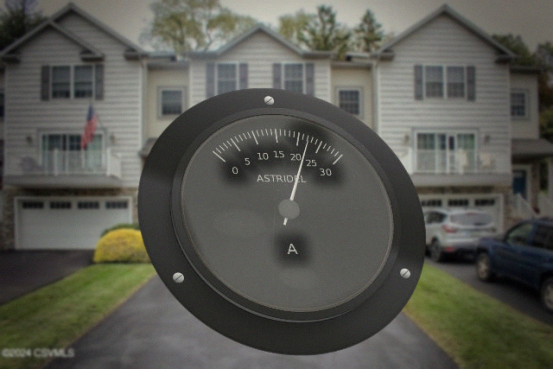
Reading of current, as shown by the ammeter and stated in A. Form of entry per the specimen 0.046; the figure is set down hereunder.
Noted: 22
